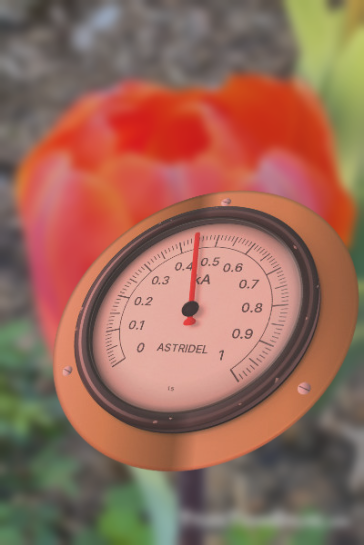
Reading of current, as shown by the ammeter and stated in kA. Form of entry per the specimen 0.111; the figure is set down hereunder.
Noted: 0.45
